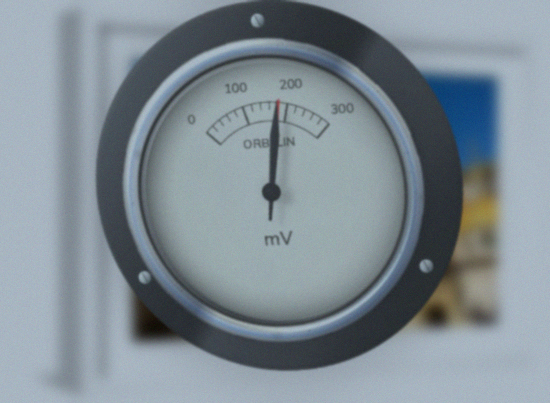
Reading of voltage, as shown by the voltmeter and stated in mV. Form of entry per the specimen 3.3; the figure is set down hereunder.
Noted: 180
